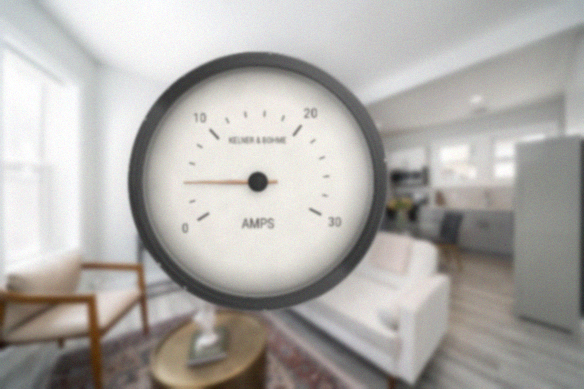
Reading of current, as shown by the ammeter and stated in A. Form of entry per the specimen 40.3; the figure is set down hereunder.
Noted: 4
